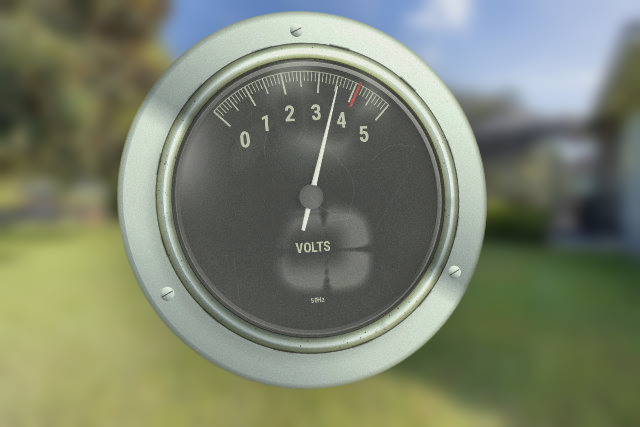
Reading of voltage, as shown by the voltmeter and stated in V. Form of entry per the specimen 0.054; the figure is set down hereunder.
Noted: 3.5
